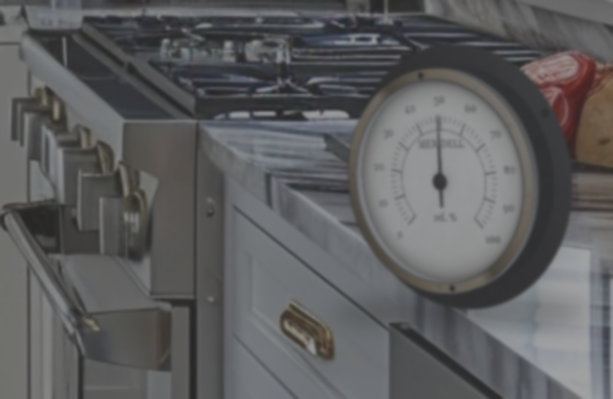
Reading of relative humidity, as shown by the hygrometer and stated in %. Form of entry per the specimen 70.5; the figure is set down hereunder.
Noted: 50
